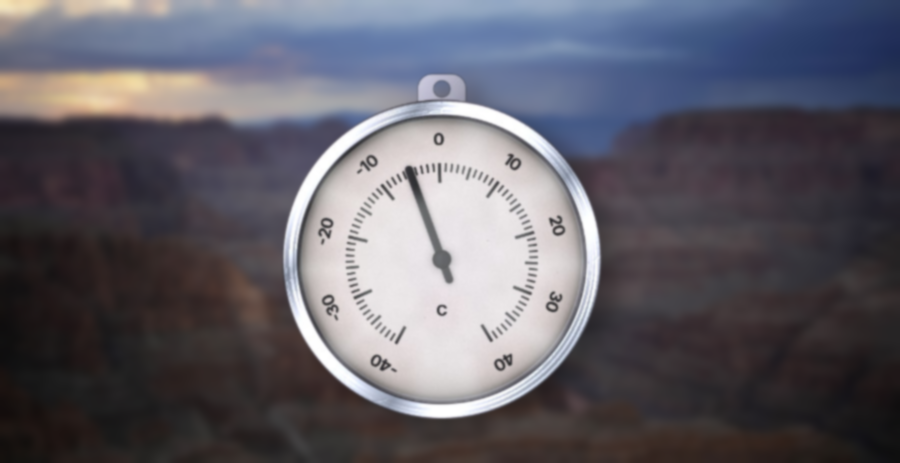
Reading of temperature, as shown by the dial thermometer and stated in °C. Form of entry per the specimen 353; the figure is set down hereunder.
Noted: -5
